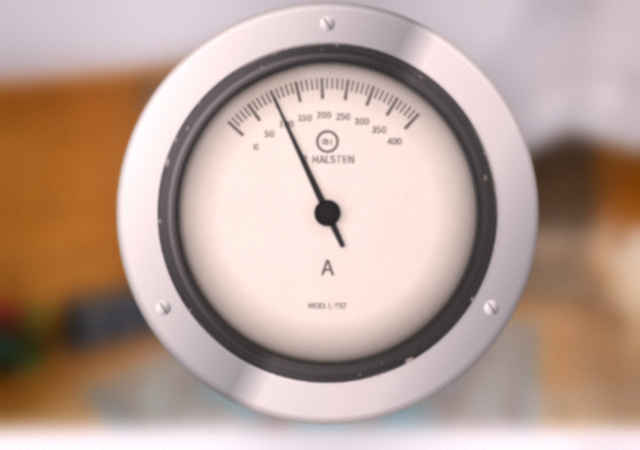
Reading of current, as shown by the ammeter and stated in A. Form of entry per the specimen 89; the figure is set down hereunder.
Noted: 100
